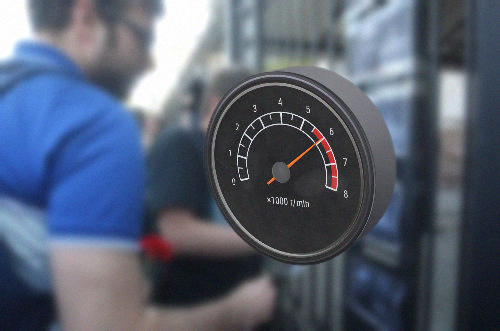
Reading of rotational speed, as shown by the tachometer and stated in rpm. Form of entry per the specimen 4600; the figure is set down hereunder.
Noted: 6000
